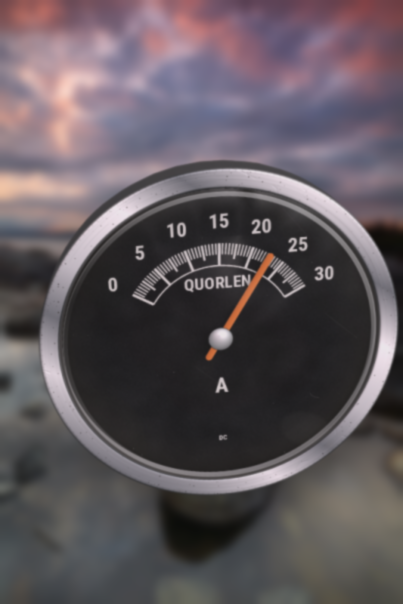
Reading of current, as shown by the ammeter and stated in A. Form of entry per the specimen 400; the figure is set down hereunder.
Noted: 22.5
